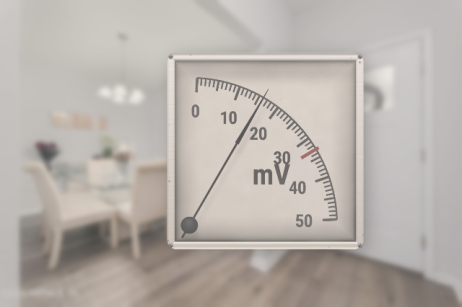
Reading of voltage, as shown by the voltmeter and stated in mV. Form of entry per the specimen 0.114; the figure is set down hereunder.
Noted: 16
